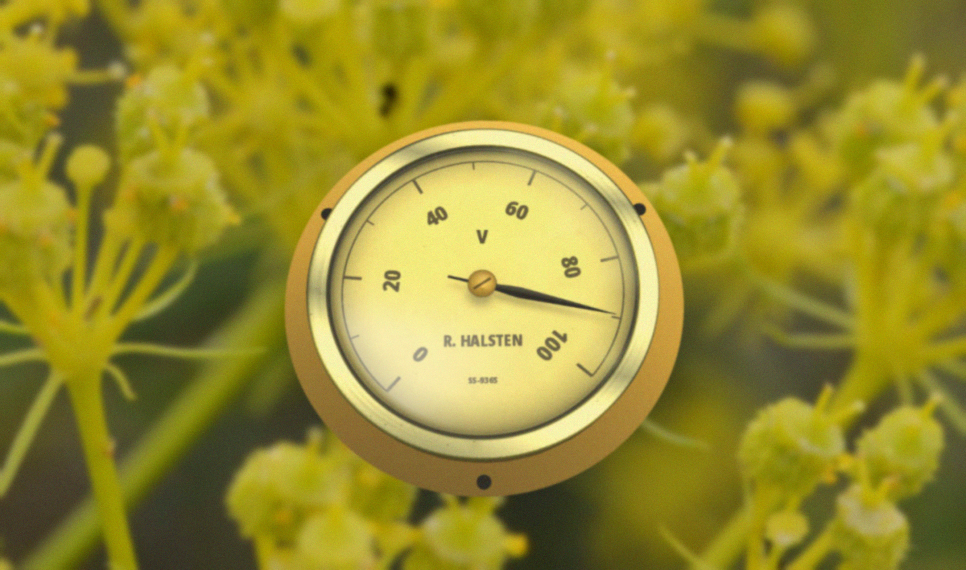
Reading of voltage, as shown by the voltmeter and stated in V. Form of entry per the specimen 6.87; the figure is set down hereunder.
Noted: 90
